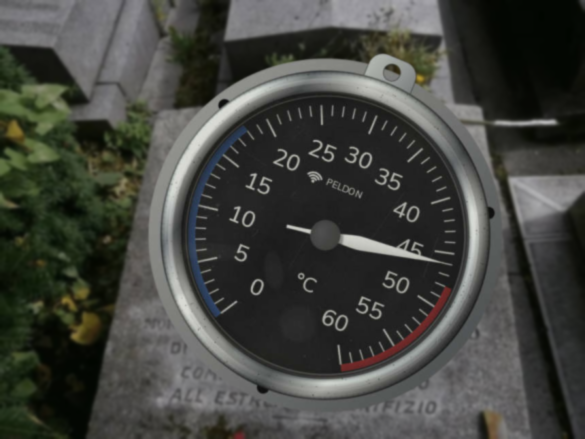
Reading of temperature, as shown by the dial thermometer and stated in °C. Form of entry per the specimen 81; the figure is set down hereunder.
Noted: 46
